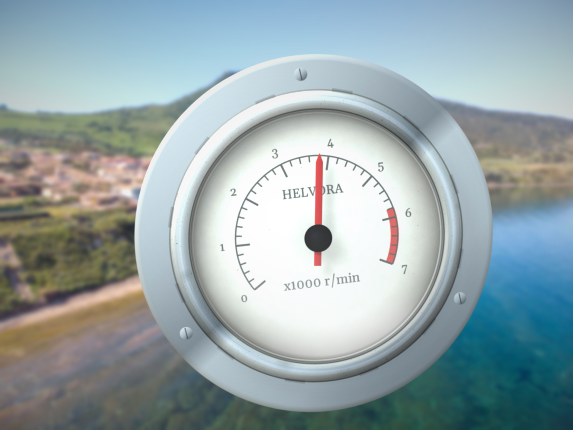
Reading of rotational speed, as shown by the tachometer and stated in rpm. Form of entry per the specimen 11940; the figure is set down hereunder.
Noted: 3800
